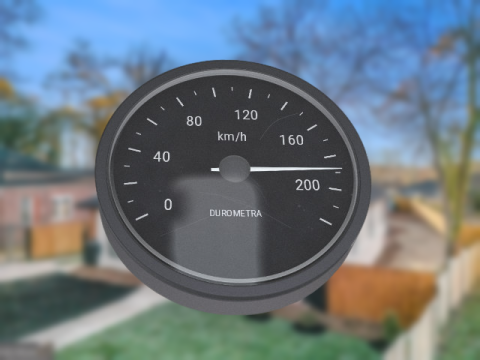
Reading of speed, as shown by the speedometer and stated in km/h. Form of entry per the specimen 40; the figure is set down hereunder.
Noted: 190
